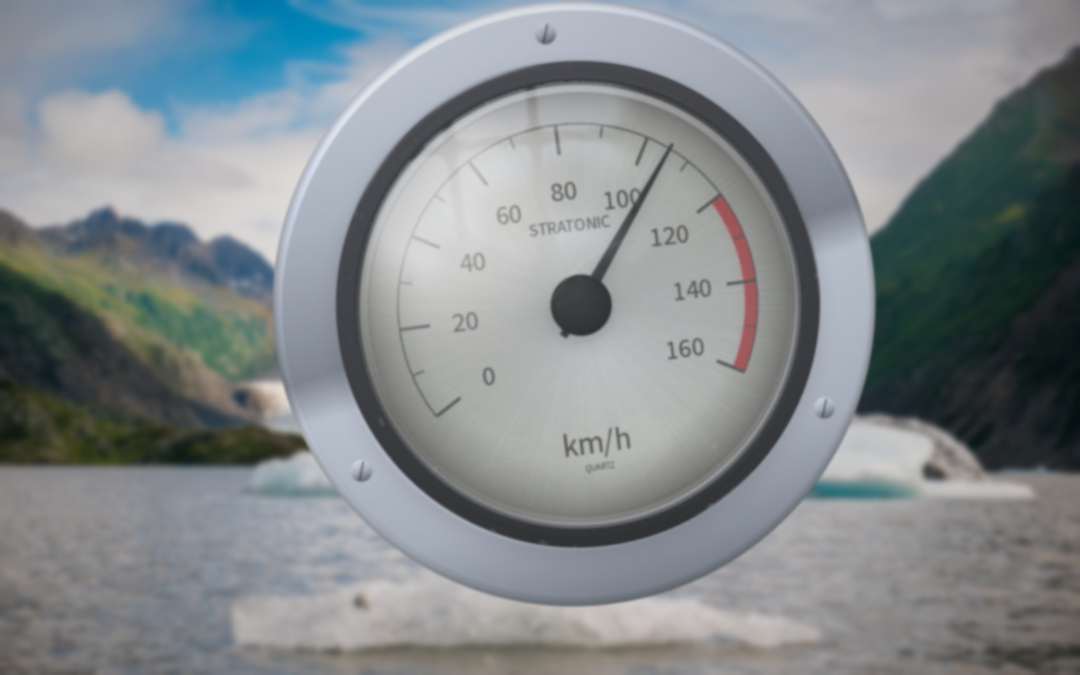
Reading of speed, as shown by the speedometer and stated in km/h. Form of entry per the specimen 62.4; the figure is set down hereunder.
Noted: 105
